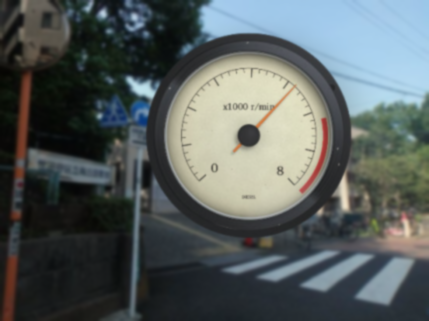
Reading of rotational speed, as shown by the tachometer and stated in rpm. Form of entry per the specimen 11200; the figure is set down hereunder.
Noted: 5200
